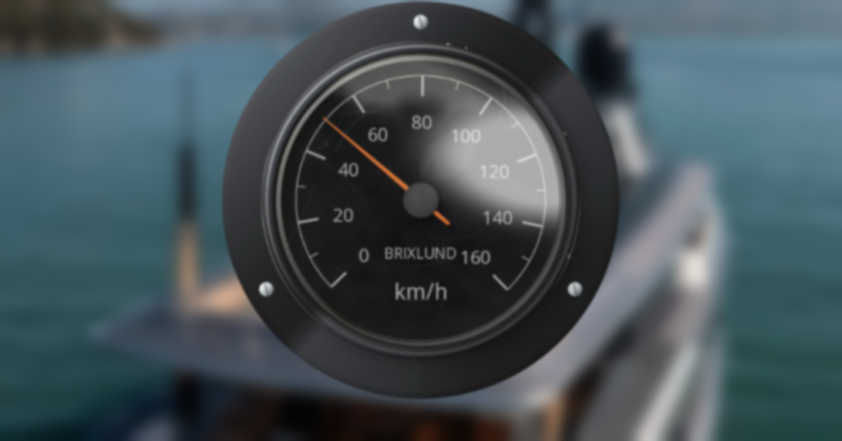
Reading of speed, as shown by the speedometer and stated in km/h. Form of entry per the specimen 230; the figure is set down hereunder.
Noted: 50
